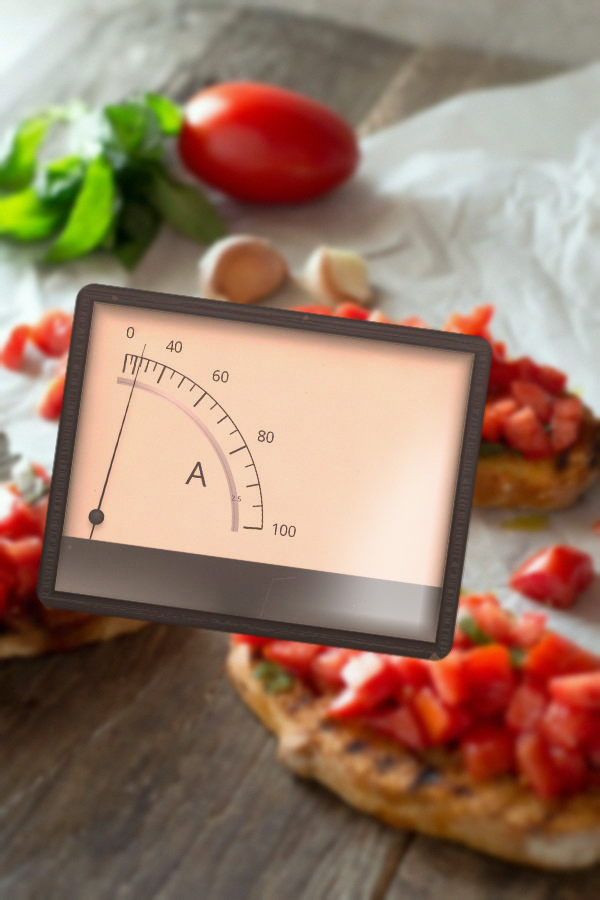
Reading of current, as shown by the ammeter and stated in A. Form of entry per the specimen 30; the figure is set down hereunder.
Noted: 25
